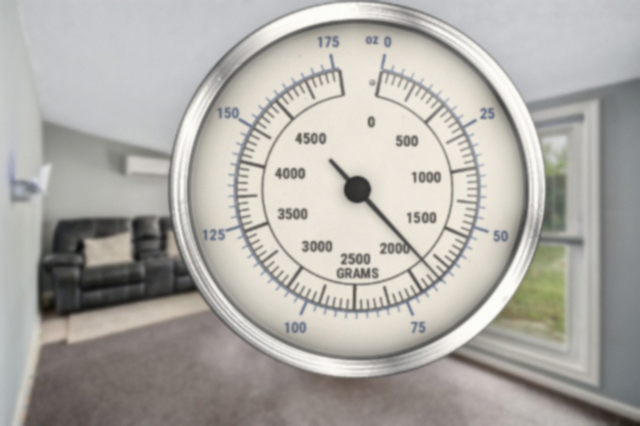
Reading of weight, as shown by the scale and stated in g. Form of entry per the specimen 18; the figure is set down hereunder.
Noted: 1850
